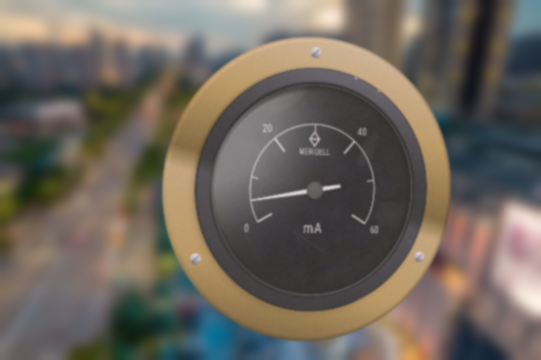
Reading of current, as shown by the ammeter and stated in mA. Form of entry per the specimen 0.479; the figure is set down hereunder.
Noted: 5
